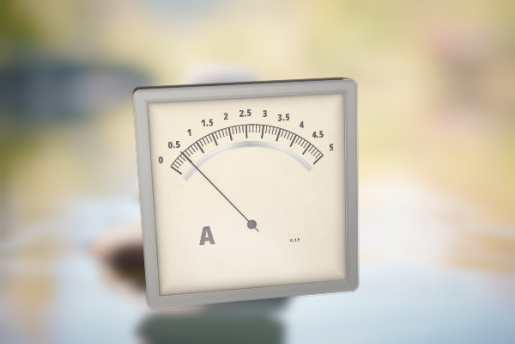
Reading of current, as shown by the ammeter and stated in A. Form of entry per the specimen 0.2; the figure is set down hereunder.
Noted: 0.5
